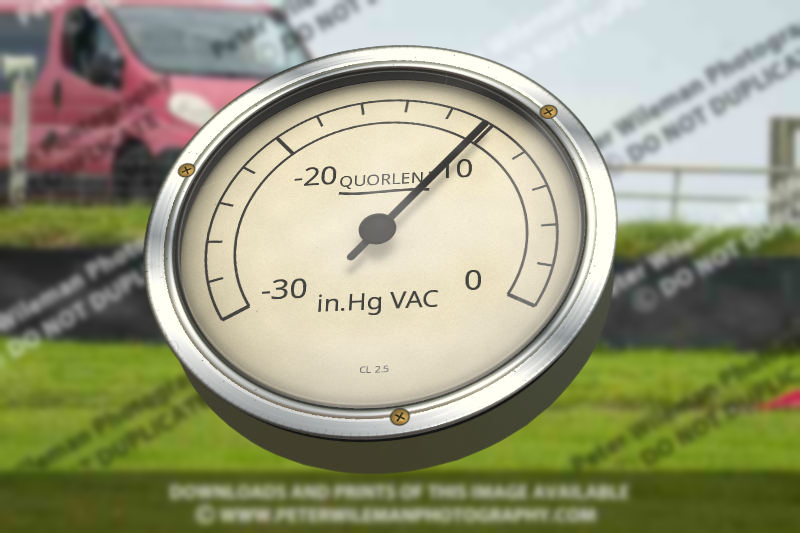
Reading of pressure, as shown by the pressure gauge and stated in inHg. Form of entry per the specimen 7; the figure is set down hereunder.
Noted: -10
